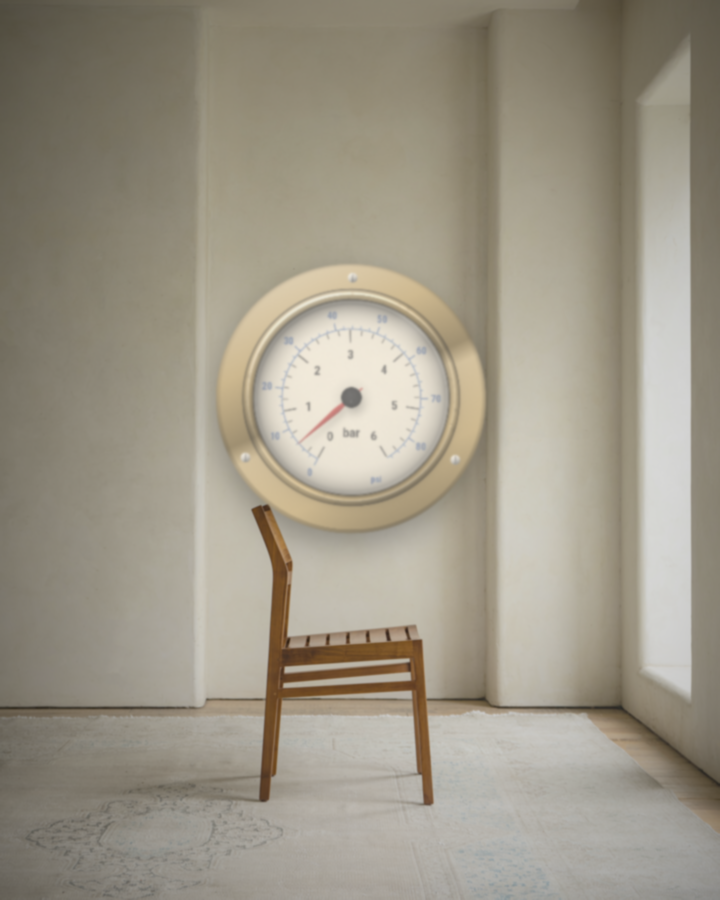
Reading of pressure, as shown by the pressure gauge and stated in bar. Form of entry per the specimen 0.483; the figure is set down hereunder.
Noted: 0.4
